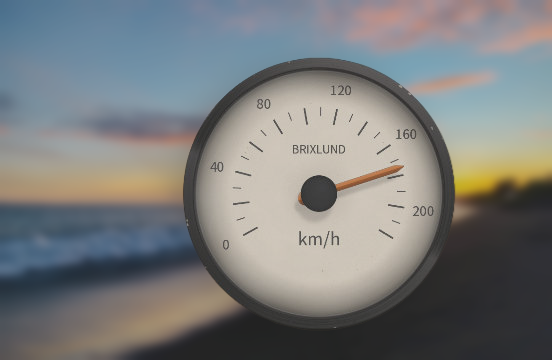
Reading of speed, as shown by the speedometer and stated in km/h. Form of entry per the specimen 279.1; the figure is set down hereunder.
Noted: 175
